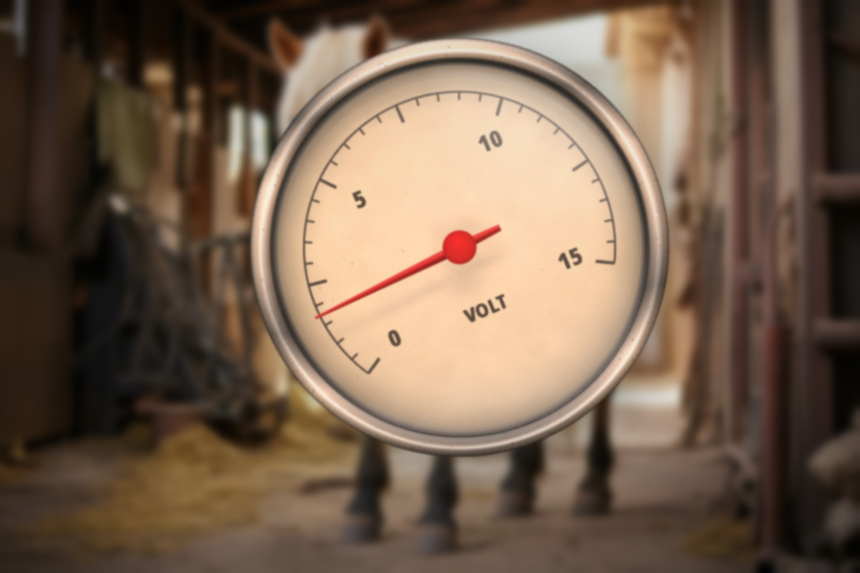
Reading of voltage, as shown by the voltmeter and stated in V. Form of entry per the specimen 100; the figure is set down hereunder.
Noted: 1.75
